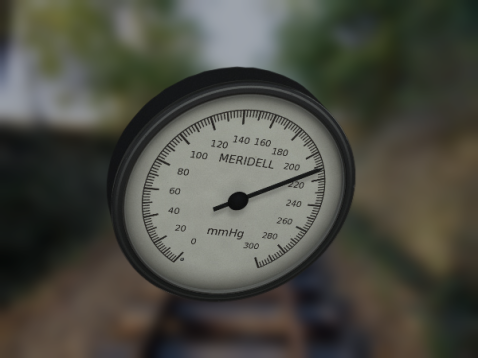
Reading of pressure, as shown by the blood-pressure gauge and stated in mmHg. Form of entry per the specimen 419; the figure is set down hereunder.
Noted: 210
